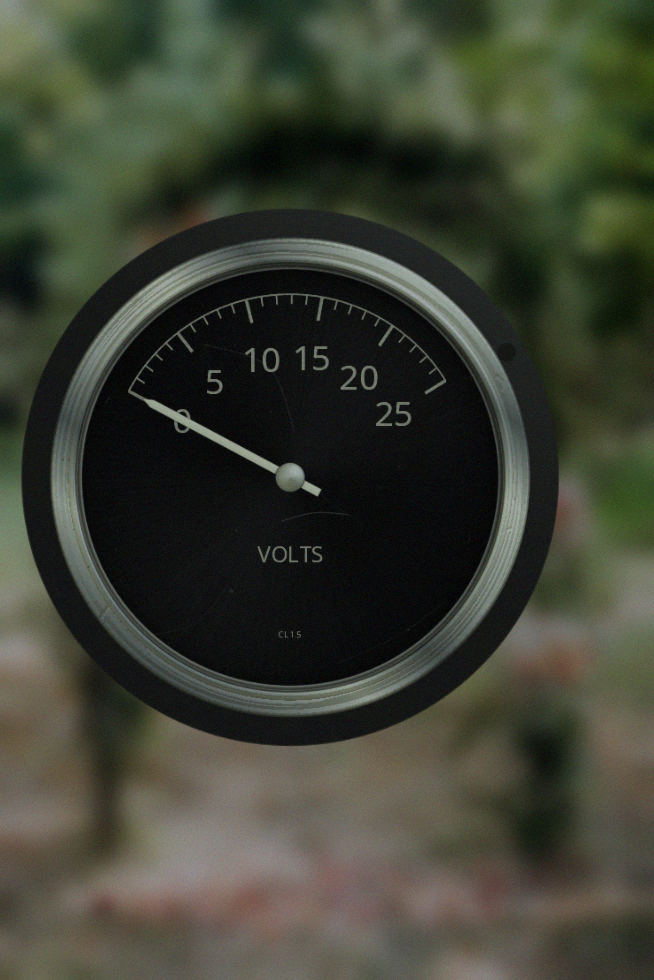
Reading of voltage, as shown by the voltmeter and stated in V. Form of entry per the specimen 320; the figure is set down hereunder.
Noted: 0
